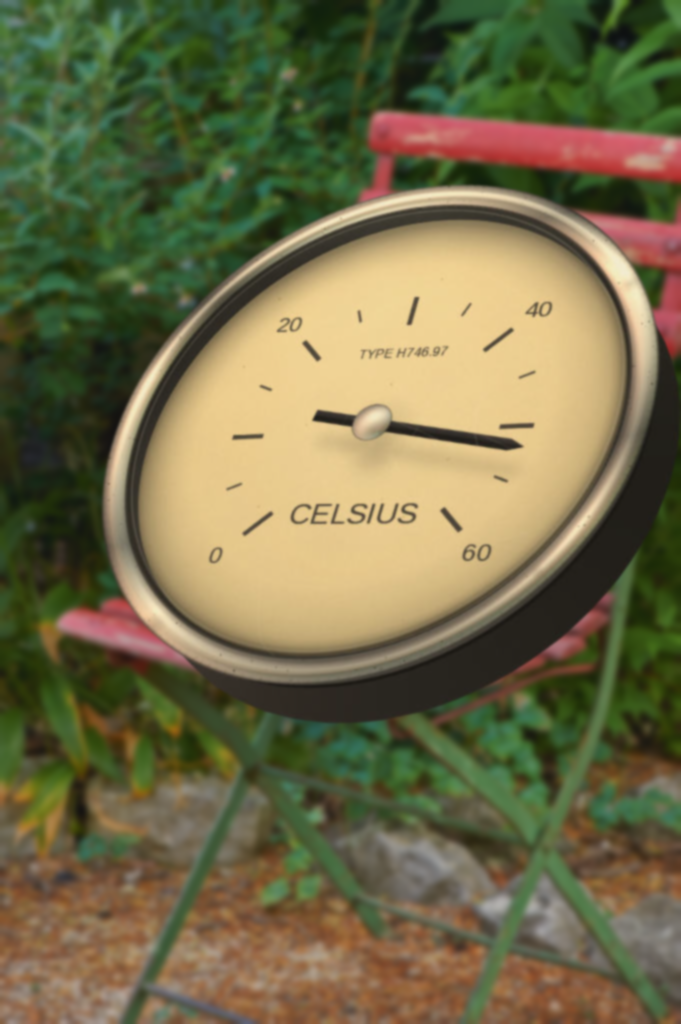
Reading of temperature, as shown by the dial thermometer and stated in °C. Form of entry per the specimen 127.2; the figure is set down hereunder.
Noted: 52.5
